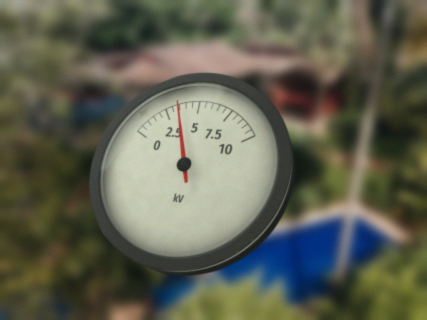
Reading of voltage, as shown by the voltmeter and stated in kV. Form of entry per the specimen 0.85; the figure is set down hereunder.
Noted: 3.5
